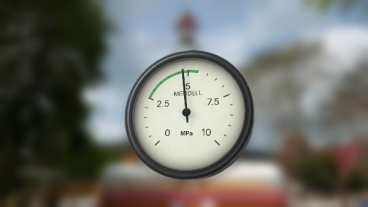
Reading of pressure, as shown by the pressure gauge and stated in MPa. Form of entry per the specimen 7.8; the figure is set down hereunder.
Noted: 4.75
